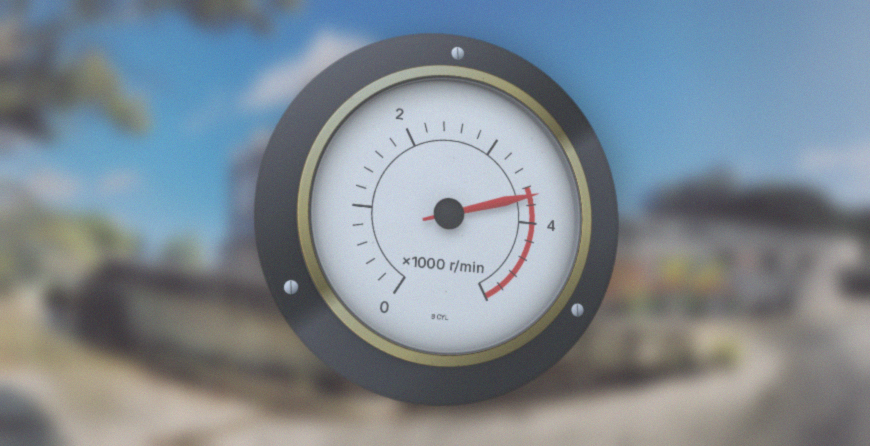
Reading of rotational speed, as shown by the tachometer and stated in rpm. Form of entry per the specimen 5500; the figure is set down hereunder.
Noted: 3700
